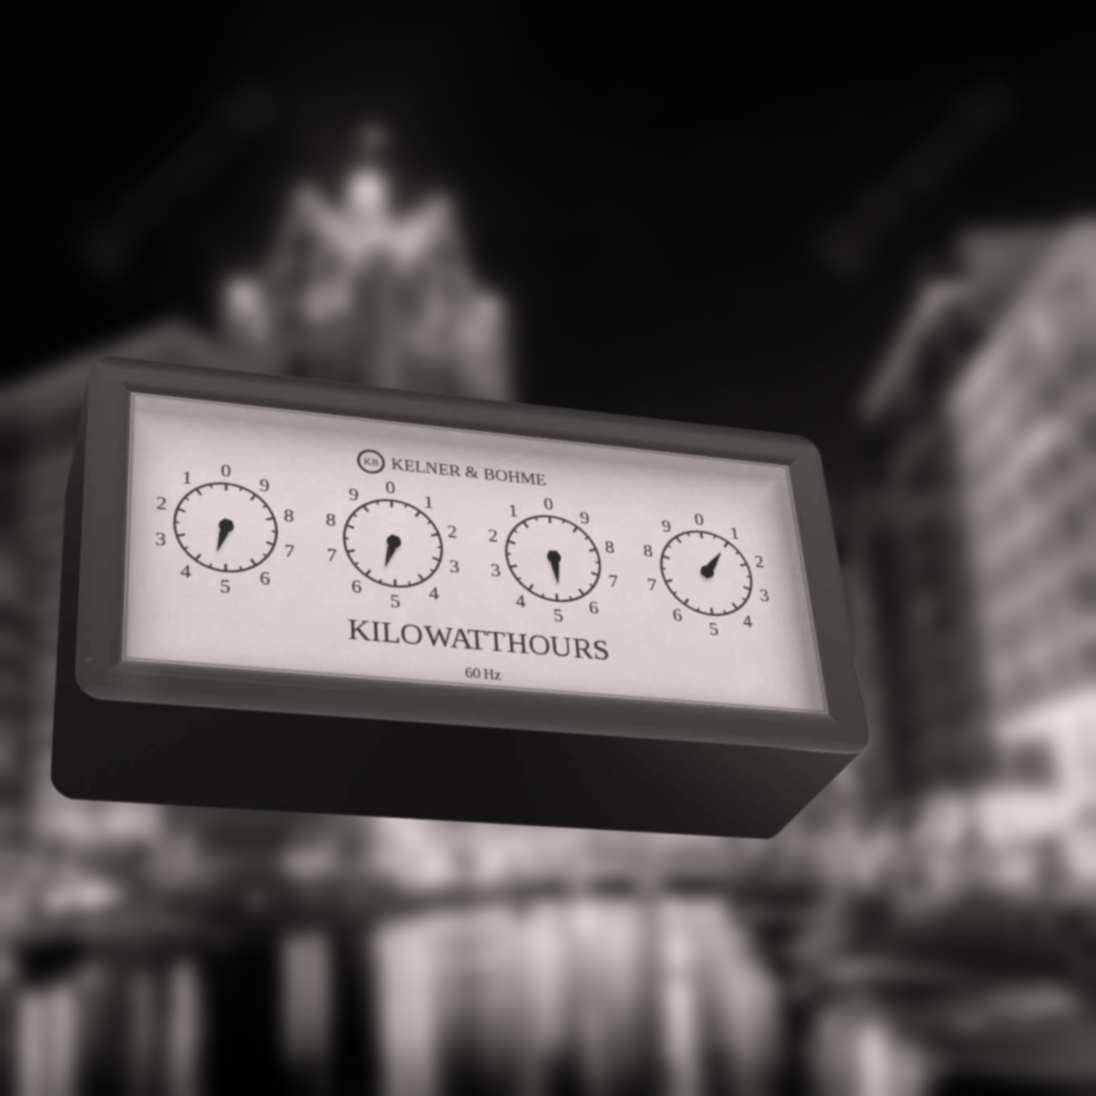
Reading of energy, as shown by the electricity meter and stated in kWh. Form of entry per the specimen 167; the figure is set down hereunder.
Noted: 4551
